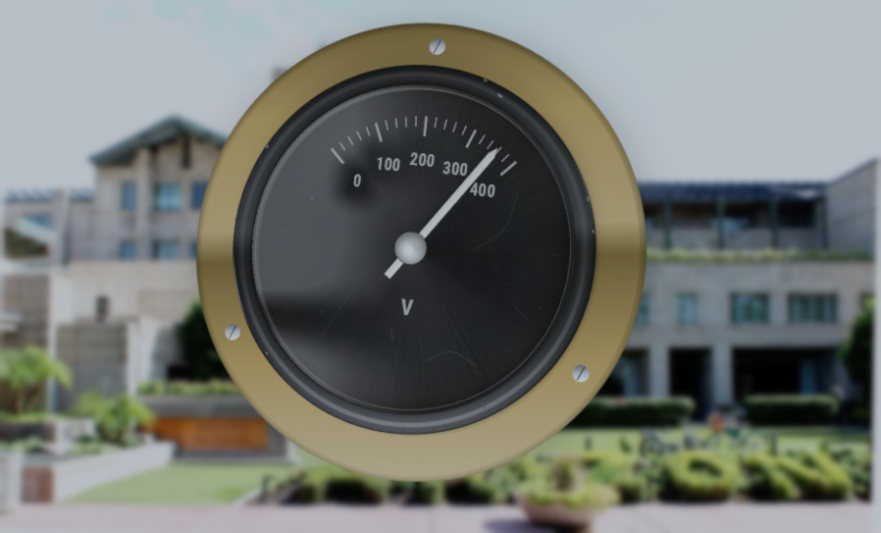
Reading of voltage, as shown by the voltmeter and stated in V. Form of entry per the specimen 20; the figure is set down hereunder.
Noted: 360
